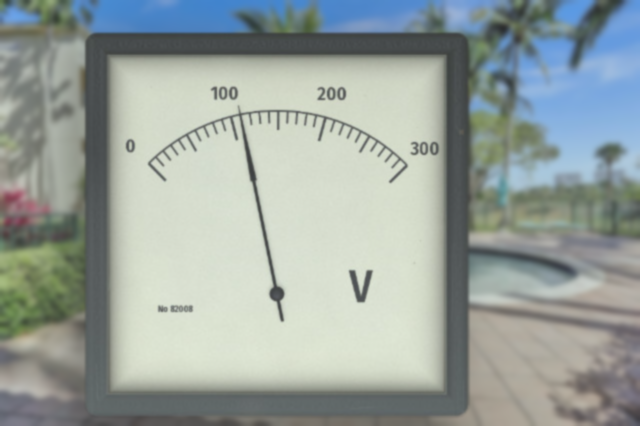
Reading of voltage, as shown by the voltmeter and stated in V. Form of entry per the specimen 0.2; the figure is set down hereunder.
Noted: 110
